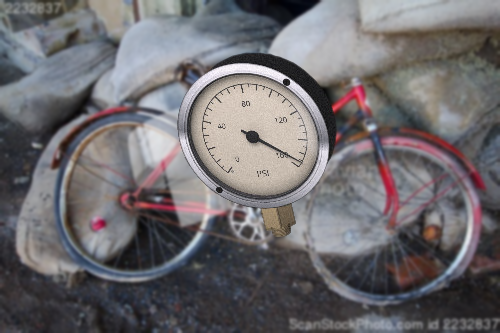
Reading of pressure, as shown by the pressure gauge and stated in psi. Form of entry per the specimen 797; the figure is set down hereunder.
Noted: 155
